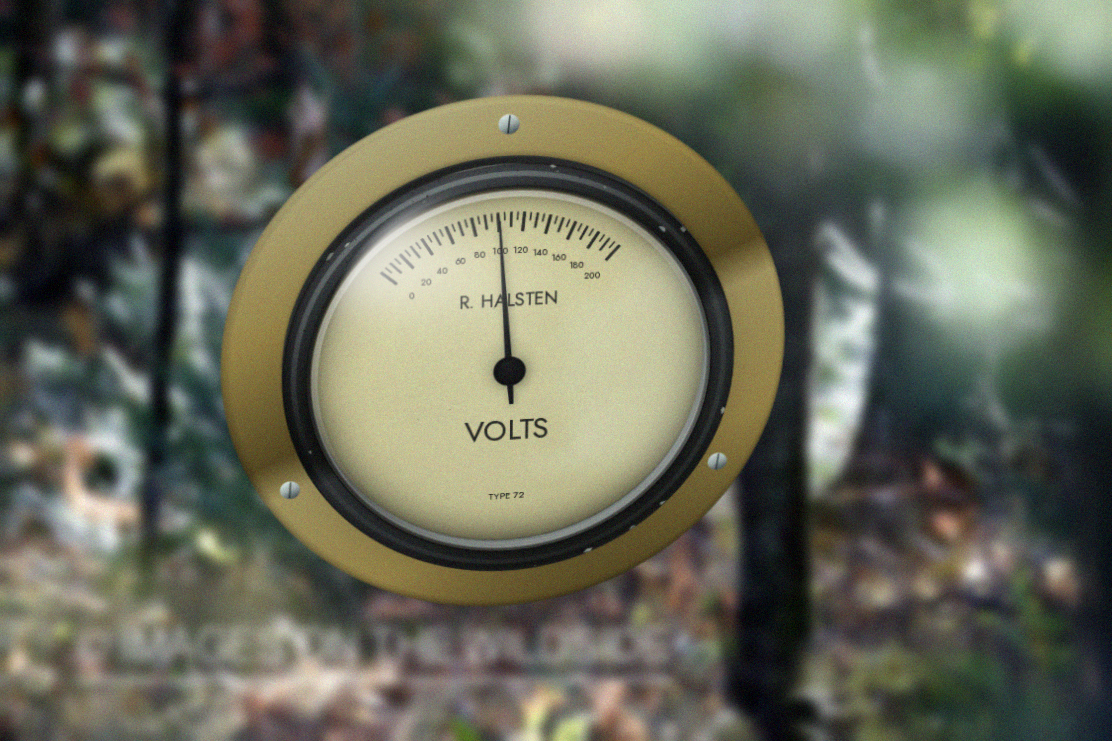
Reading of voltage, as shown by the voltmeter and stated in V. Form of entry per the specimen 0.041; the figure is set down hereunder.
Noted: 100
